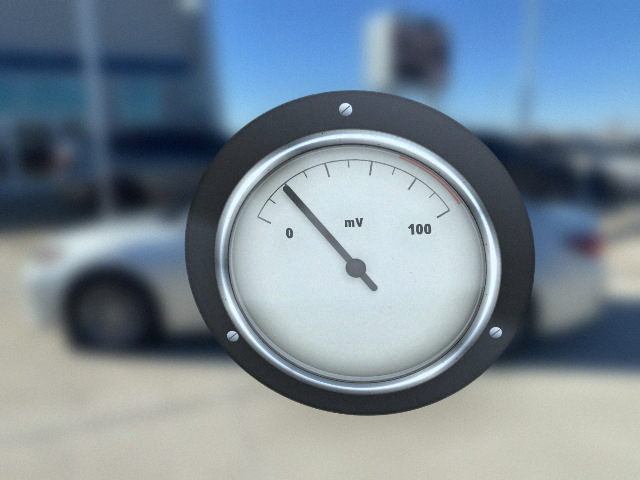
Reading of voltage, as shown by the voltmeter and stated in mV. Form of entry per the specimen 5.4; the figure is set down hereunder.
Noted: 20
